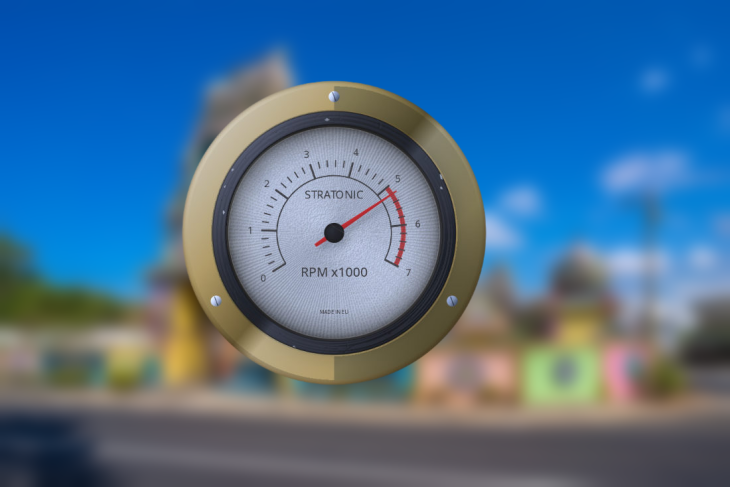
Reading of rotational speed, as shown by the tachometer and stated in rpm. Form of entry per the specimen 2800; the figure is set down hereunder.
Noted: 5200
